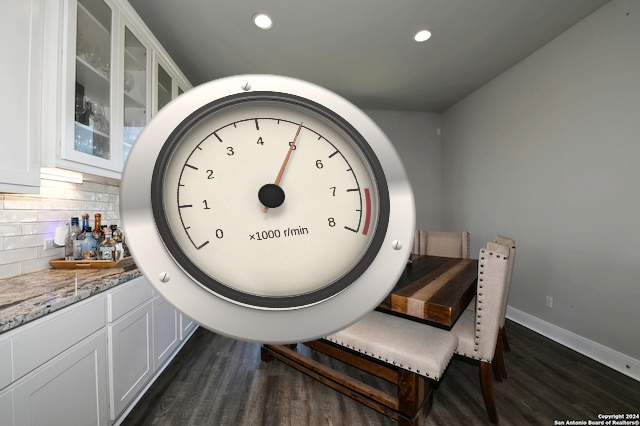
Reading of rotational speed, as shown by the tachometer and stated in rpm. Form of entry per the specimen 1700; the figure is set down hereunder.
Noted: 5000
